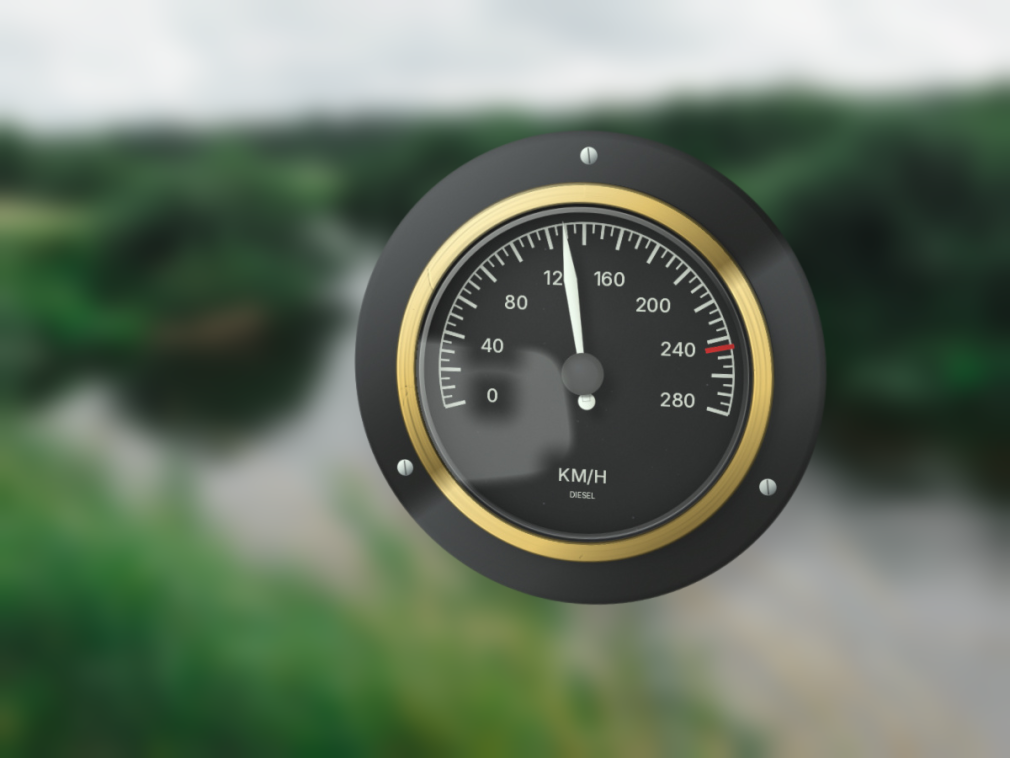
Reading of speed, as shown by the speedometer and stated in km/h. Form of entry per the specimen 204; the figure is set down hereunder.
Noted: 130
